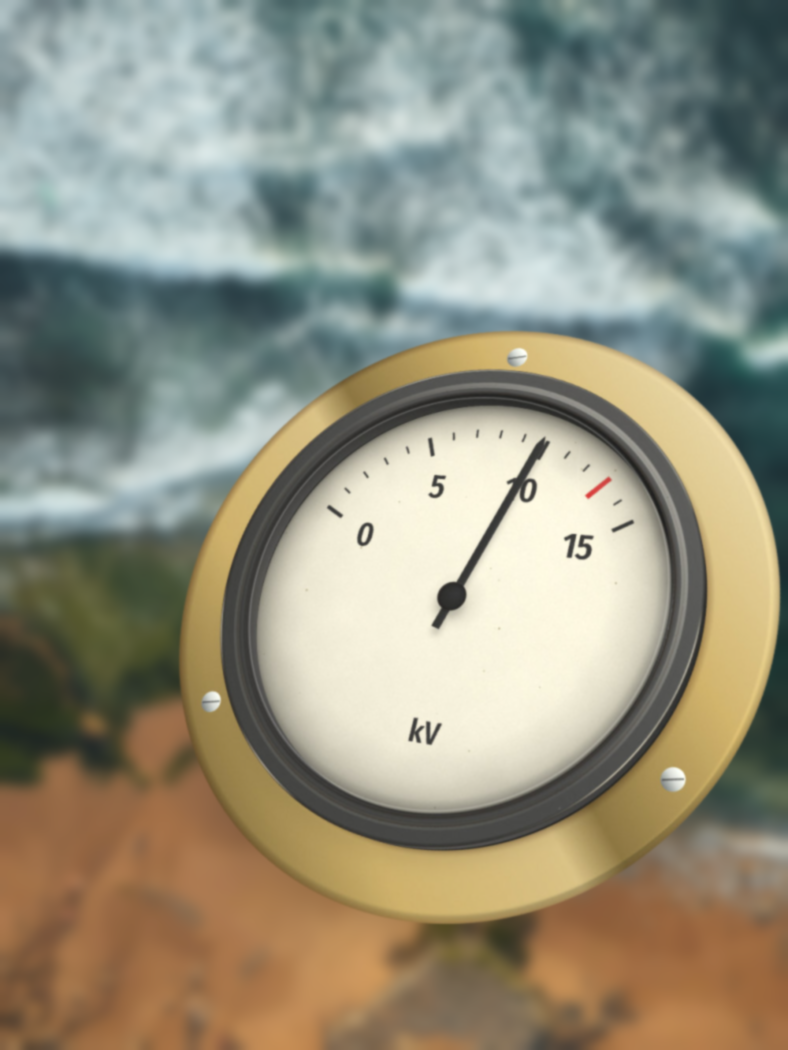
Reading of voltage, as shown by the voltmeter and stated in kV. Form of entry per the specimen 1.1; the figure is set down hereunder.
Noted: 10
